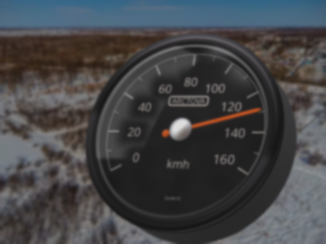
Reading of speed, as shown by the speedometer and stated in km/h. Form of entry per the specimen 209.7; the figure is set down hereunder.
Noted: 130
